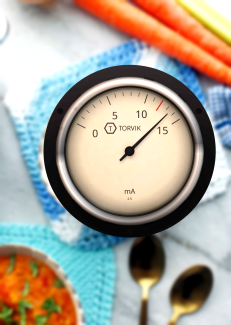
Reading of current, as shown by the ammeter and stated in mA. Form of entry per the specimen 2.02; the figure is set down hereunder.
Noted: 13.5
